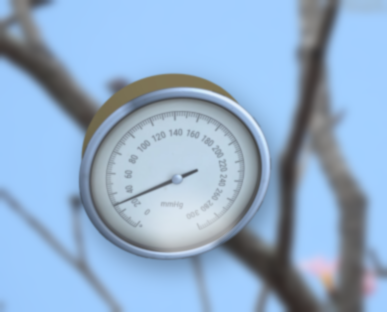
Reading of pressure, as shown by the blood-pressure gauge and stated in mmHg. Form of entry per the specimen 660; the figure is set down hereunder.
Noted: 30
